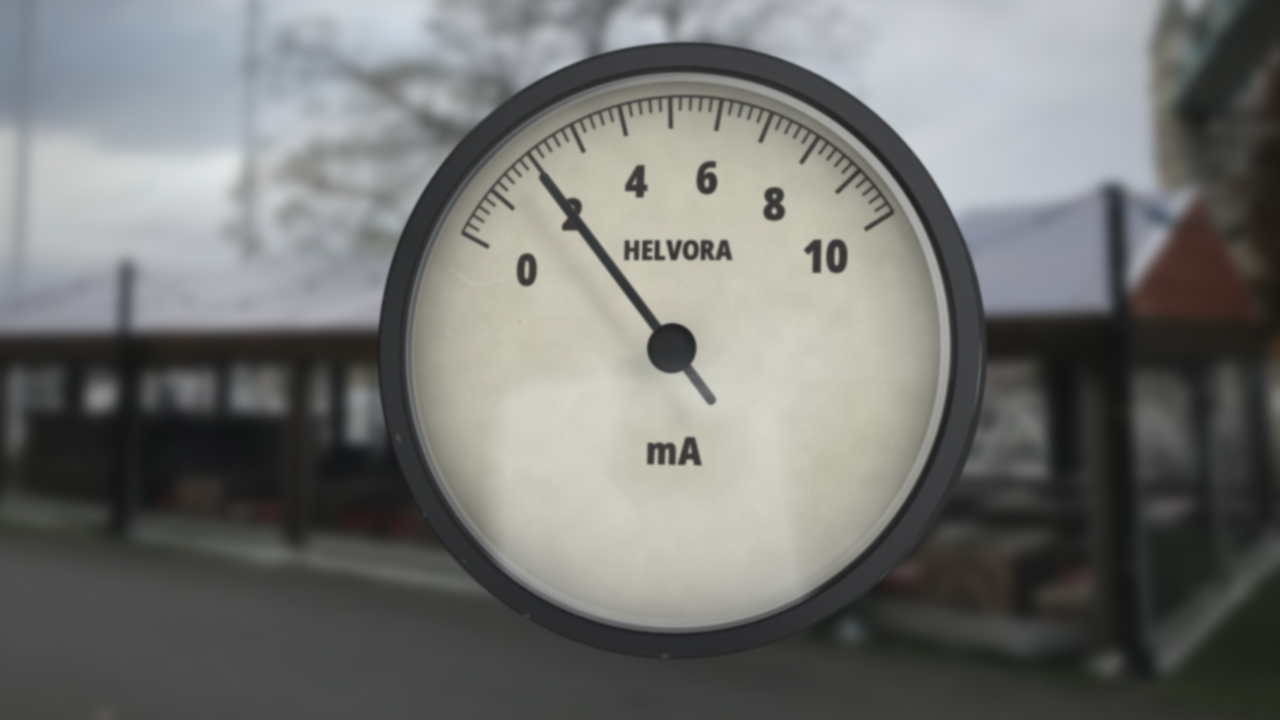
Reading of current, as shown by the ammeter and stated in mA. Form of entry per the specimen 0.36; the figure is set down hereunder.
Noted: 2
